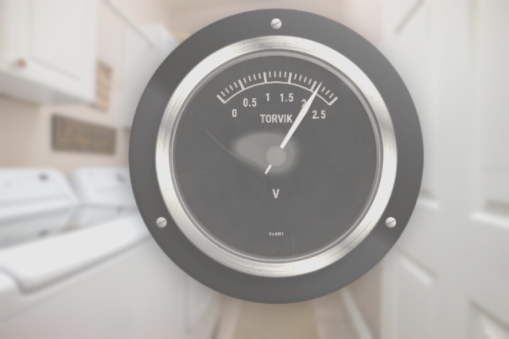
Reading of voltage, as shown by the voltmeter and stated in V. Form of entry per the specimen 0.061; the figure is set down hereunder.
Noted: 2.1
